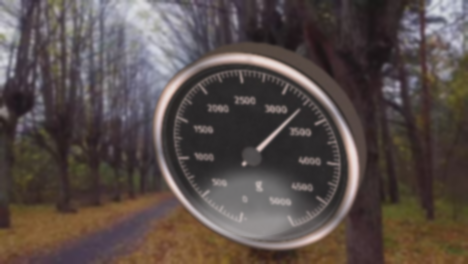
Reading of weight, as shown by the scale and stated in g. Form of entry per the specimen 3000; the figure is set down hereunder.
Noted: 3250
